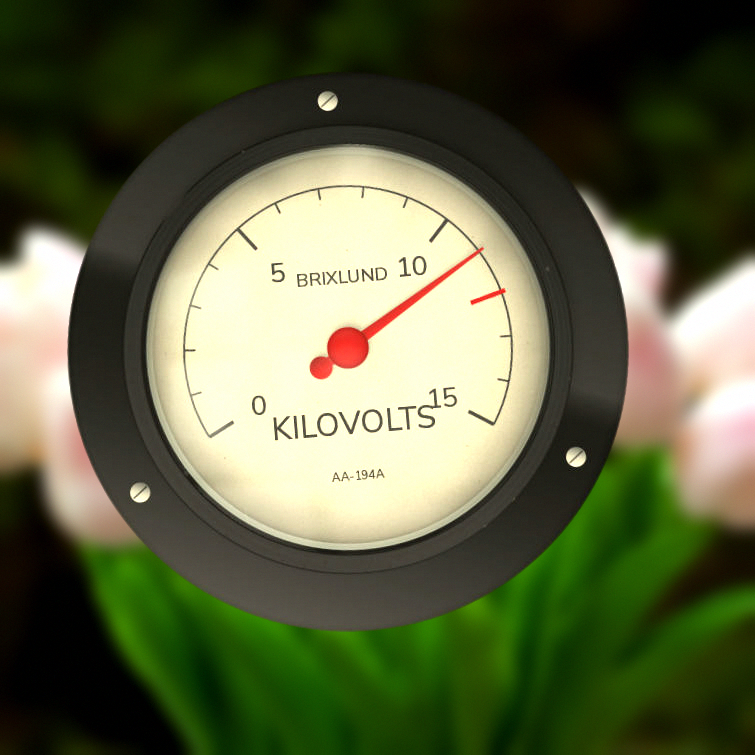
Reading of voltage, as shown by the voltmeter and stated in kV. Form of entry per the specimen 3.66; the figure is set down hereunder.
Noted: 11
